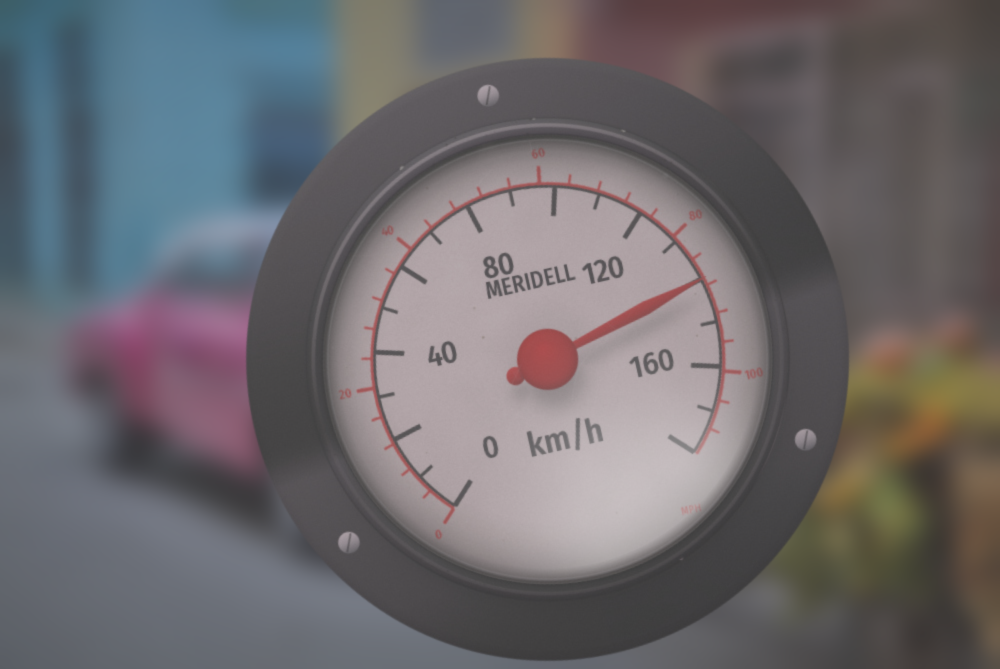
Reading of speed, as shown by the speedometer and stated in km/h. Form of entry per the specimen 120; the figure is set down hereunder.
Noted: 140
